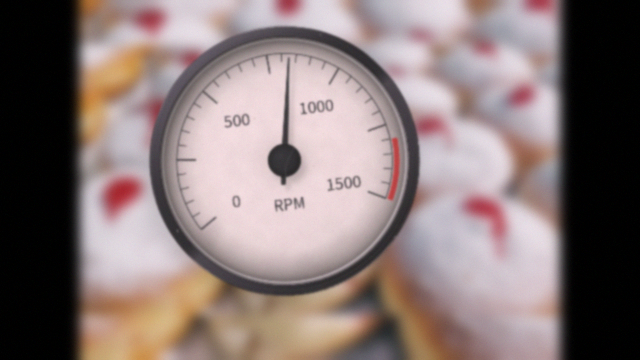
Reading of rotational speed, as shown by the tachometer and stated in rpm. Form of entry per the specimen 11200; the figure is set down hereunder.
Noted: 825
